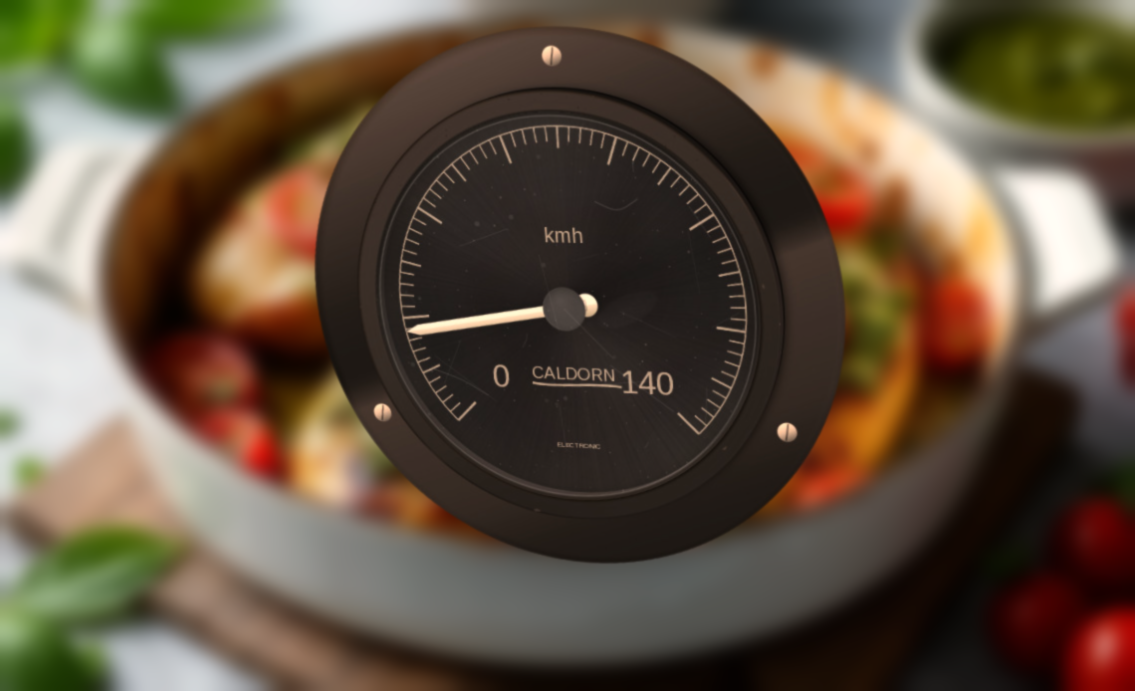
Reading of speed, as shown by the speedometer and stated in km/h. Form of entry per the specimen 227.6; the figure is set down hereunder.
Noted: 18
